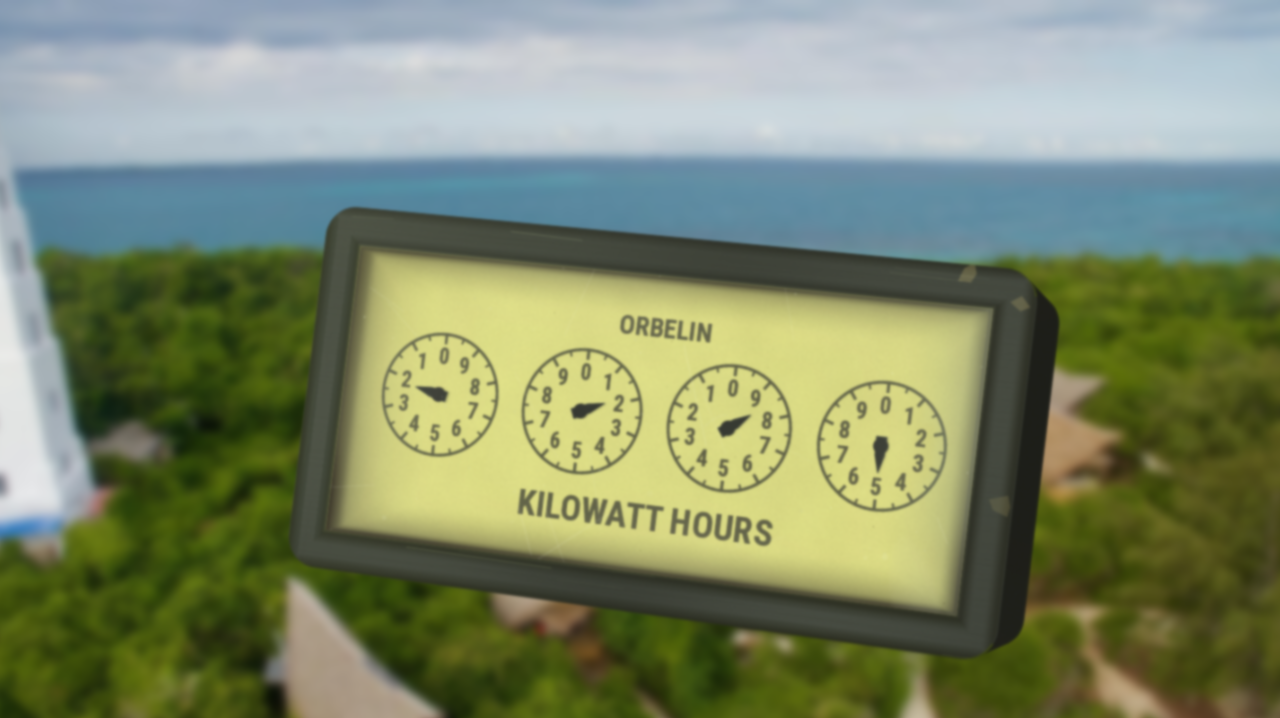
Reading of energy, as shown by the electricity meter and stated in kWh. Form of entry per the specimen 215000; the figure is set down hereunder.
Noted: 2185
